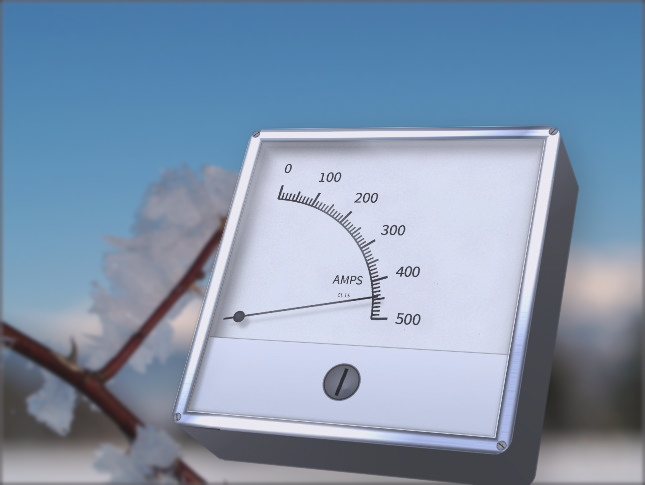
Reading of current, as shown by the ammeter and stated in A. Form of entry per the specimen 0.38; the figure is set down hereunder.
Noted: 450
